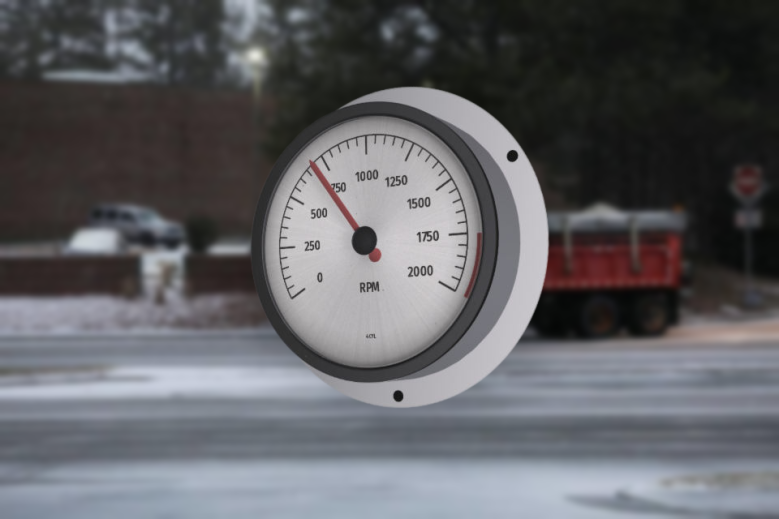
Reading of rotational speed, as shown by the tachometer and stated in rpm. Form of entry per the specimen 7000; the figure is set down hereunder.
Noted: 700
